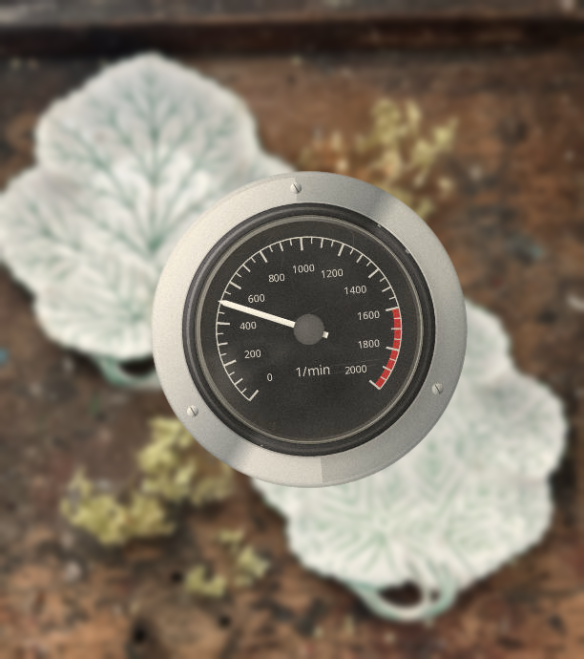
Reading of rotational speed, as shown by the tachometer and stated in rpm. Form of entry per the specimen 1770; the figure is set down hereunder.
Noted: 500
